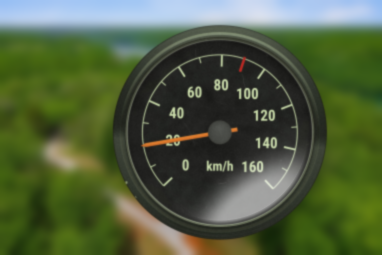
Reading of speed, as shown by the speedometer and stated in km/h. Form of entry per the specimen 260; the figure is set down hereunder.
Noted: 20
